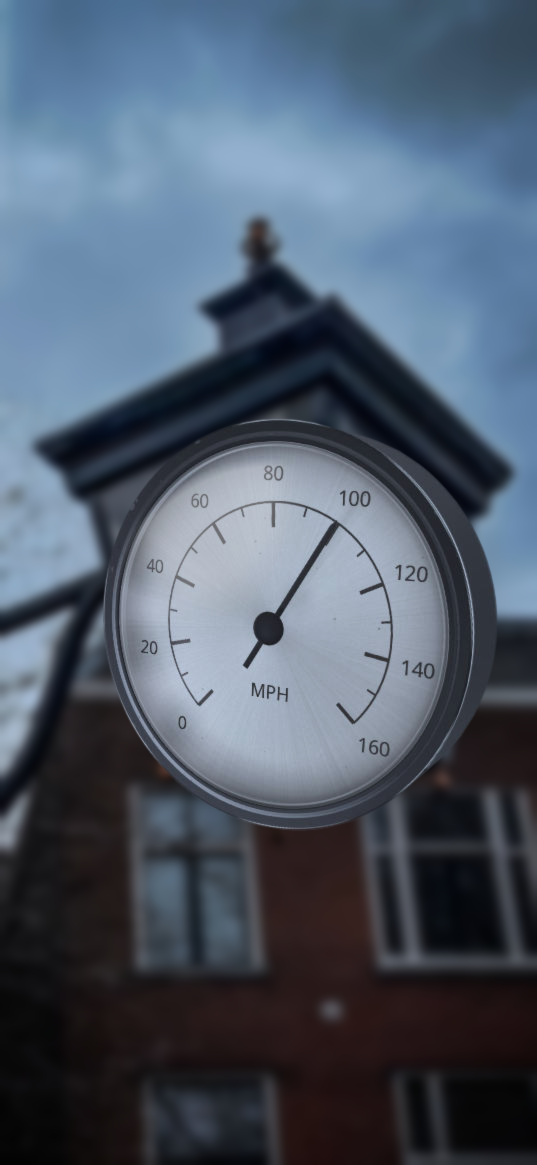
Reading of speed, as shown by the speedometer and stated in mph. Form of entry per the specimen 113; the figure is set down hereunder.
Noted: 100
